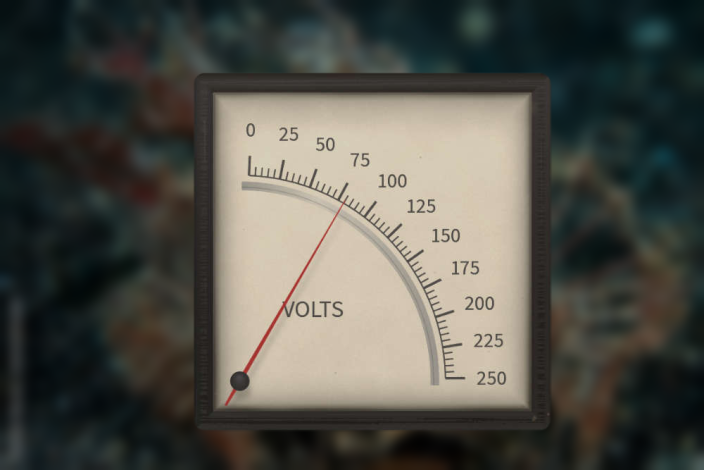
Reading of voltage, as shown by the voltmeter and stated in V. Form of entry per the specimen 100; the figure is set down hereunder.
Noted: 80
